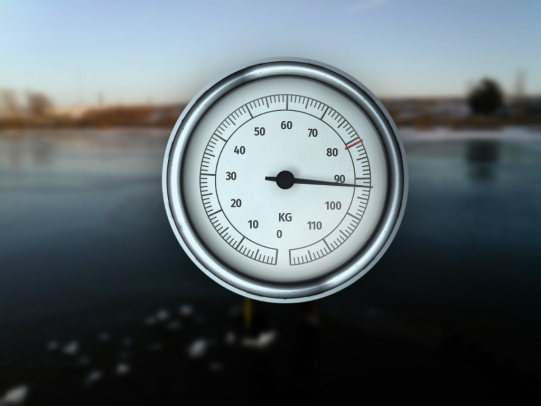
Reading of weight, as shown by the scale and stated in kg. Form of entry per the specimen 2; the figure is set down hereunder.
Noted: 92
